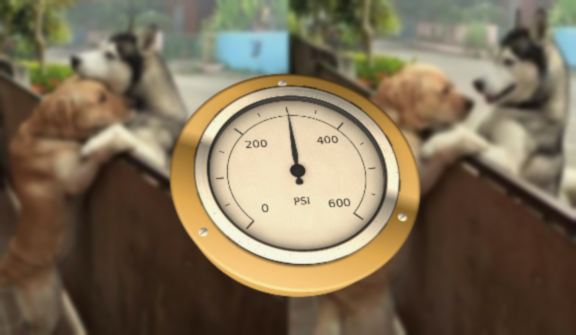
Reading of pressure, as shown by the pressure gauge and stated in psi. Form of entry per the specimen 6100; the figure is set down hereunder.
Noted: 300
